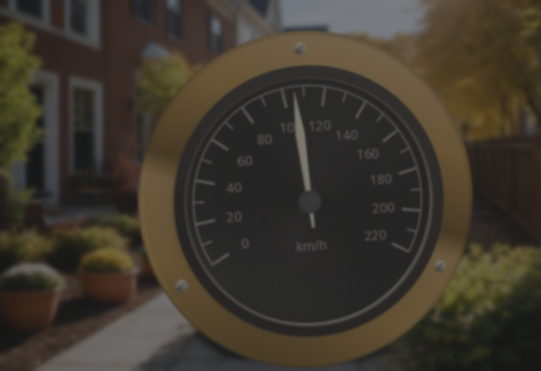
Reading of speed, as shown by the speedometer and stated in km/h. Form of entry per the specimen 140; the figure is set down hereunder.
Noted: 105
